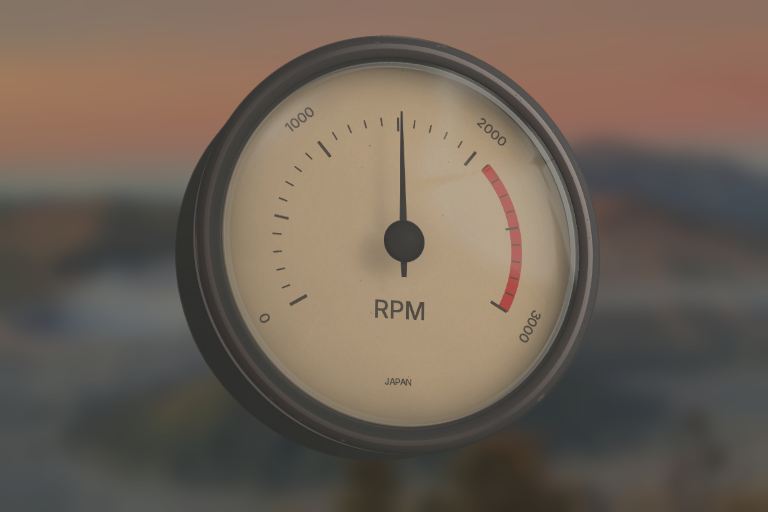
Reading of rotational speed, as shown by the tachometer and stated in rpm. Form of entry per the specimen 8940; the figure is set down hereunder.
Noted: 1500
